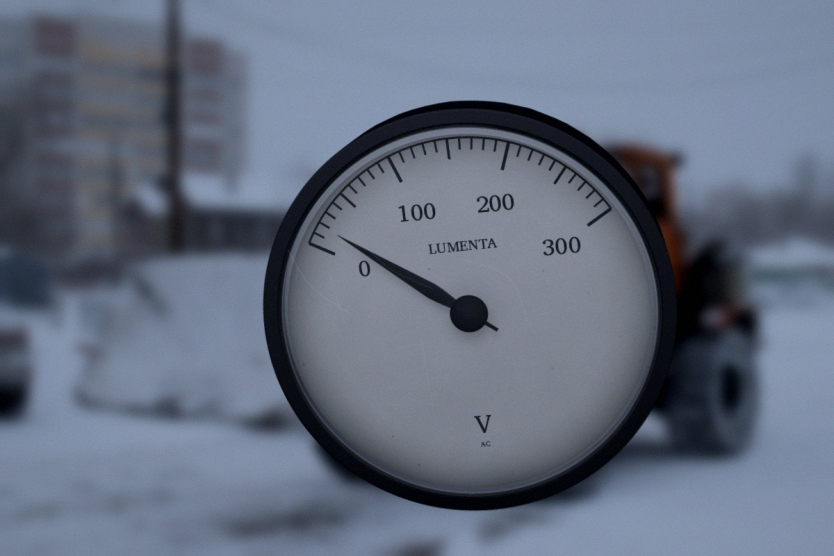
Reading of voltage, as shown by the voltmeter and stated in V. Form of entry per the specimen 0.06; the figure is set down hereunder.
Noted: 20
